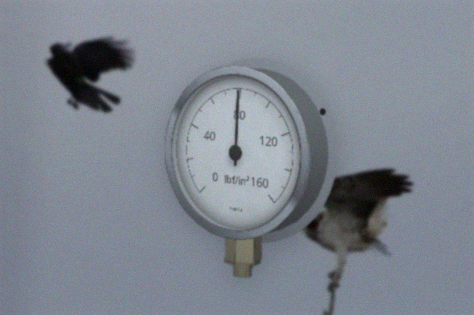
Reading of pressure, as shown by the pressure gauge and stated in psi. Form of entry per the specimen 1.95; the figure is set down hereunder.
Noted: 80
